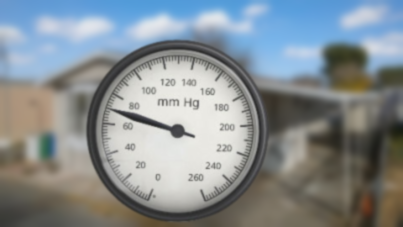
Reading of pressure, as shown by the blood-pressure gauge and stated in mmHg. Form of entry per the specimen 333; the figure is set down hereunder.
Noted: 70
